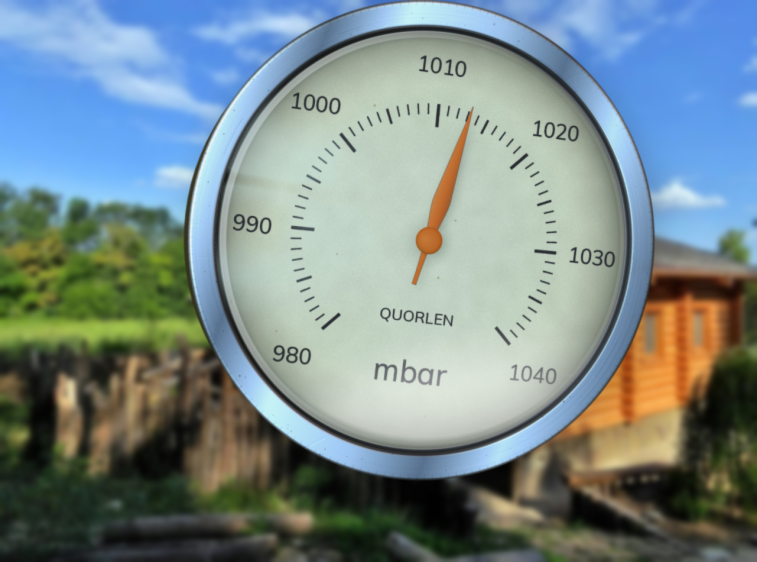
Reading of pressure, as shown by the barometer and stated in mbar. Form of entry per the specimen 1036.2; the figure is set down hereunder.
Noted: 1013
